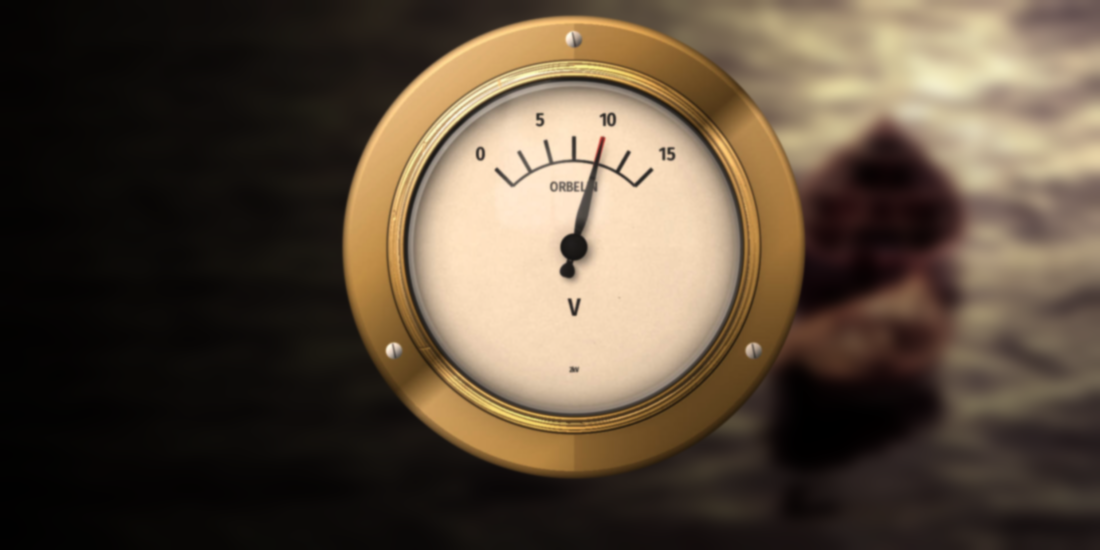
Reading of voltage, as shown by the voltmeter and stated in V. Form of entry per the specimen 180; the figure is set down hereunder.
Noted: 10
